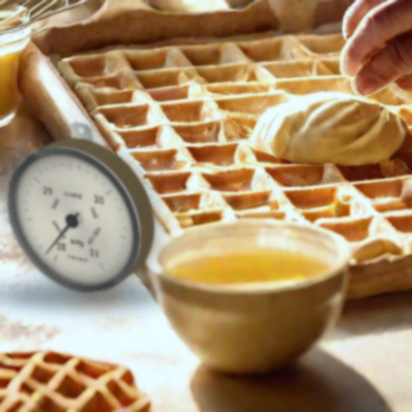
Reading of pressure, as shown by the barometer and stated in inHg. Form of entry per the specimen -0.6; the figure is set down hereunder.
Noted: 28.1
